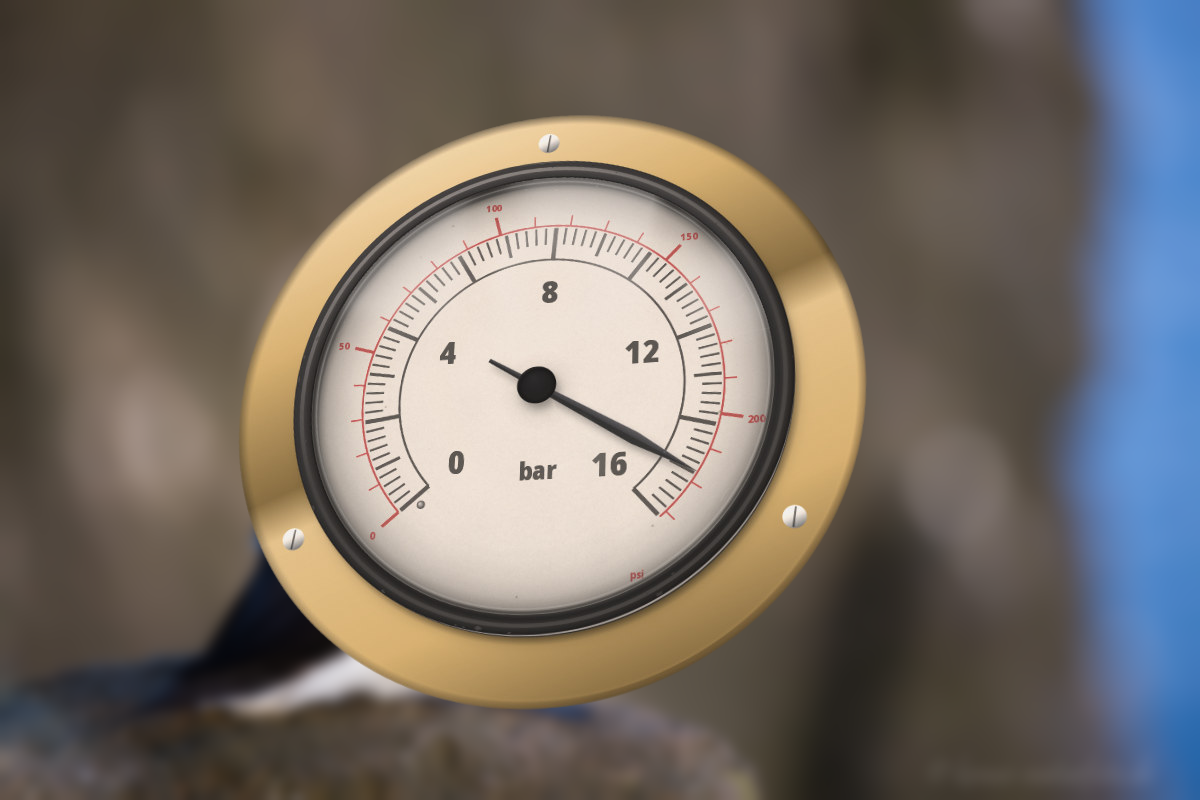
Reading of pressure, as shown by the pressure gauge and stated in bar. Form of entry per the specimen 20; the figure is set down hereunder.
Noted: 15
